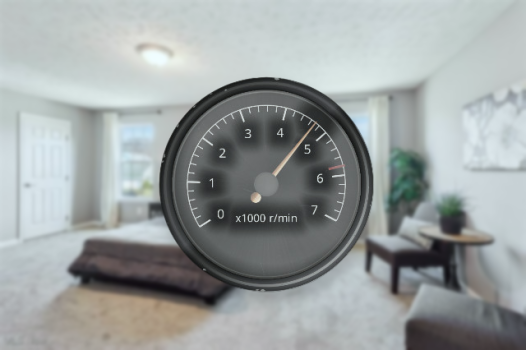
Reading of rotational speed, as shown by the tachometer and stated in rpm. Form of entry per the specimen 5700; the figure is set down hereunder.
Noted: 4700
